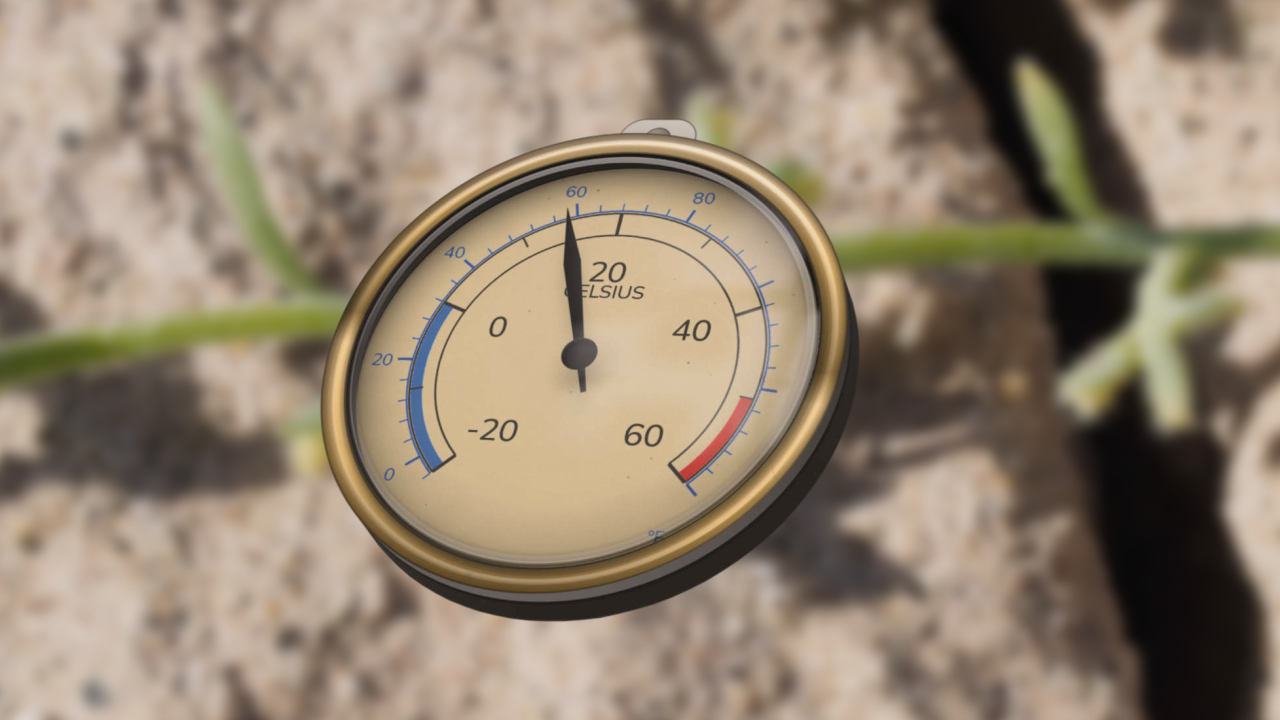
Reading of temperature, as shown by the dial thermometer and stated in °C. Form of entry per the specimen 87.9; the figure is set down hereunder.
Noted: 15
